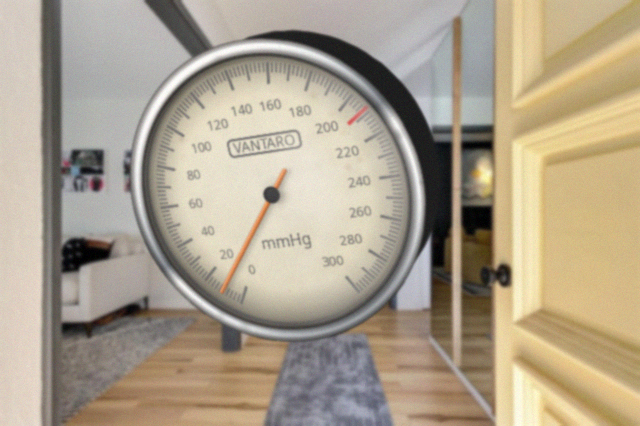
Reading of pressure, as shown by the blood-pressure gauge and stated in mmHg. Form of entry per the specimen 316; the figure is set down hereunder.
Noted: 10
